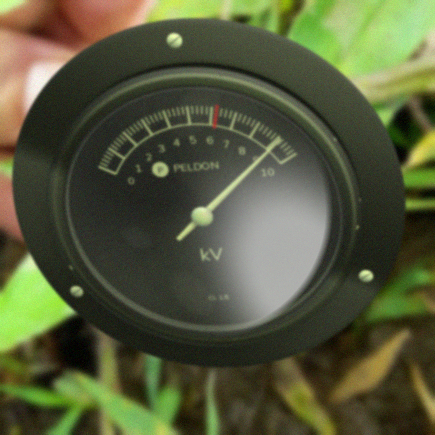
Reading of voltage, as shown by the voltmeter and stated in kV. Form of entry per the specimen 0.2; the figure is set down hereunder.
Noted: 9
